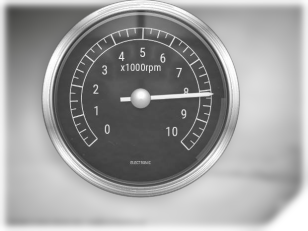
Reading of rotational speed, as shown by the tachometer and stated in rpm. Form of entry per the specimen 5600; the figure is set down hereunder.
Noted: 8125
